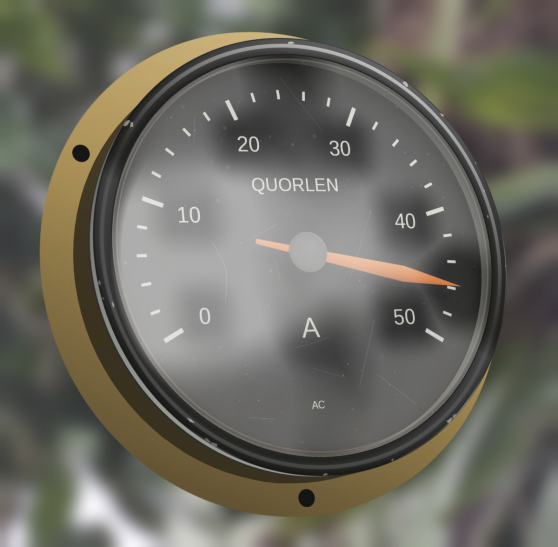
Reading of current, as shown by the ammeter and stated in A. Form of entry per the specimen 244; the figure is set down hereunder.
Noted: 46
